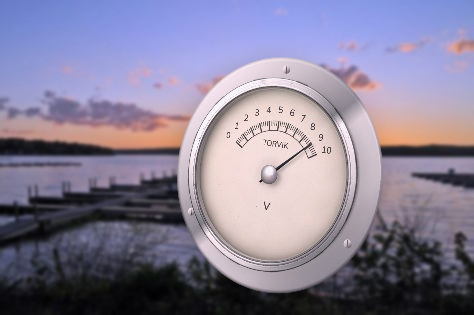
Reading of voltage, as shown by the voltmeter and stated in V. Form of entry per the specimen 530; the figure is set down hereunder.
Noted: 9
